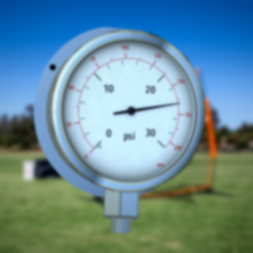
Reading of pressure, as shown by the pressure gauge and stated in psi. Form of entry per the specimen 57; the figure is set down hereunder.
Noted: 24
